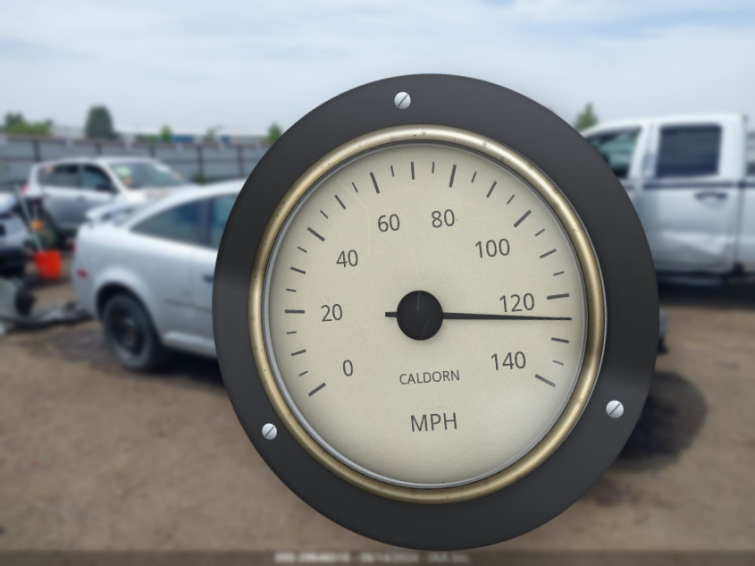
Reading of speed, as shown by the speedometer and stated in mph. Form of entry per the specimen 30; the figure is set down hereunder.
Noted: 125
